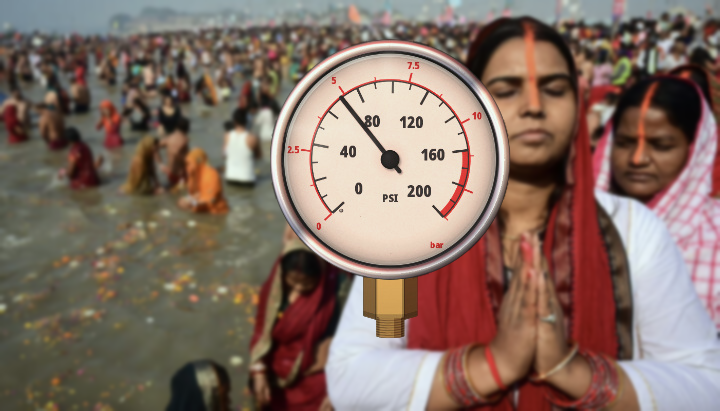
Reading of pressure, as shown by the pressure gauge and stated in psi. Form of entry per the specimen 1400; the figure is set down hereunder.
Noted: 70
